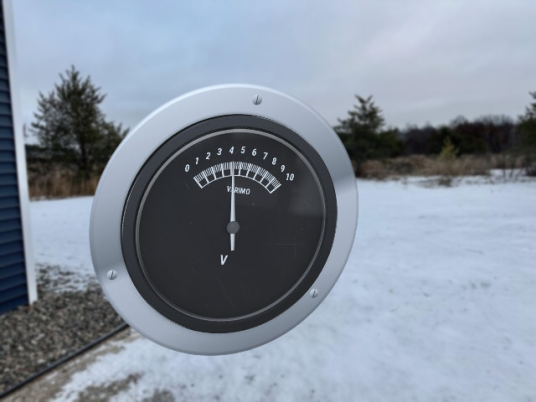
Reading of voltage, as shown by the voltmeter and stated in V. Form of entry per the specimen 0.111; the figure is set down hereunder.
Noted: 4
